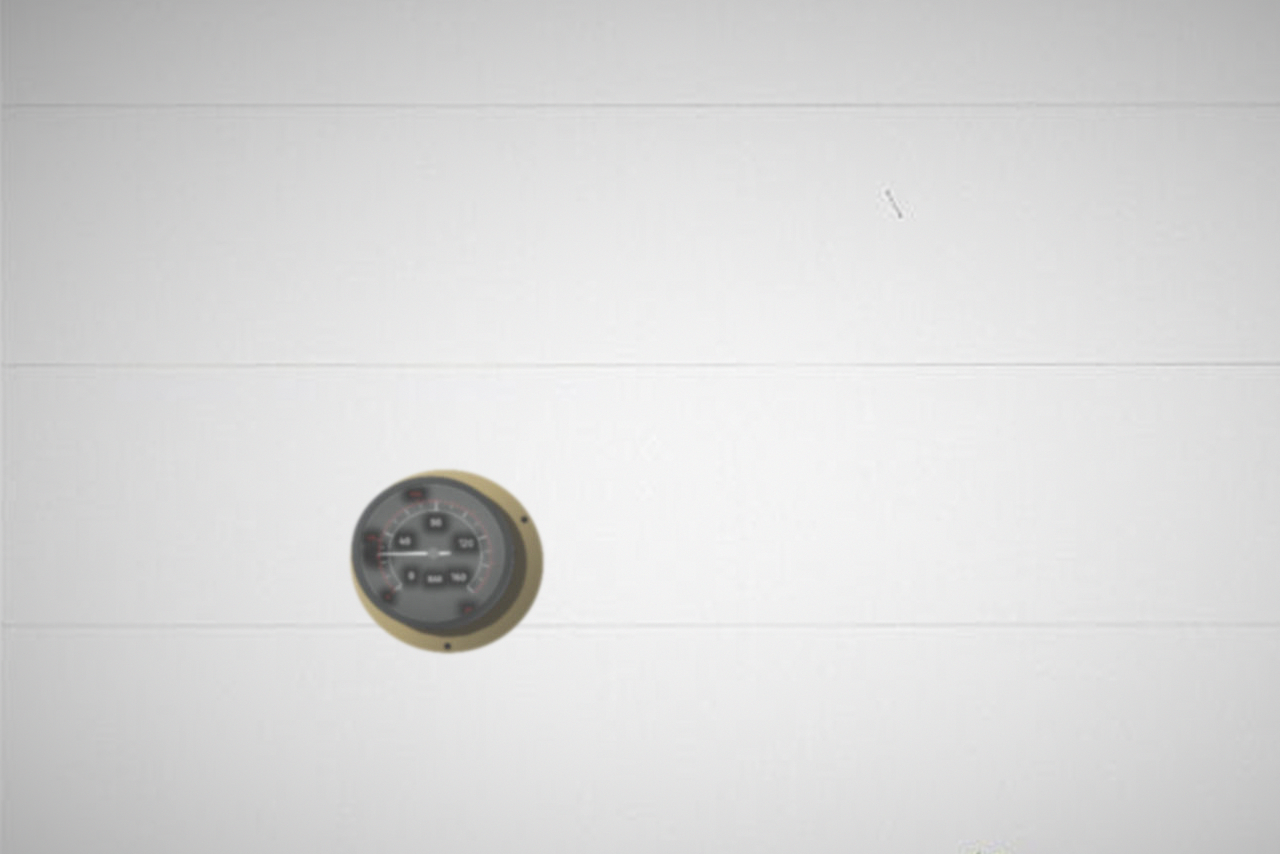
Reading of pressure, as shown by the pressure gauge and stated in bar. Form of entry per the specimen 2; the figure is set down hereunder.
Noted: 25
